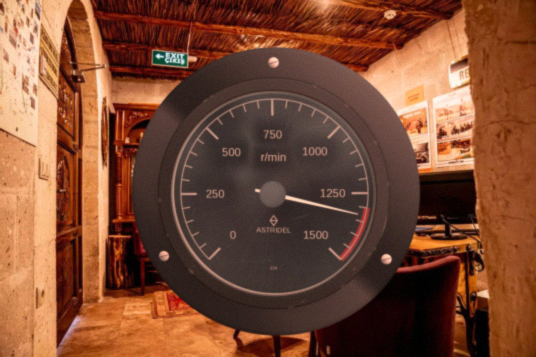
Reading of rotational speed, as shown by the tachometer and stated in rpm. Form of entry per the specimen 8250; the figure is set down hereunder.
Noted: 1325
